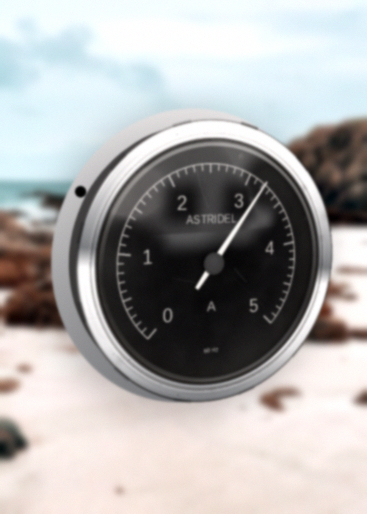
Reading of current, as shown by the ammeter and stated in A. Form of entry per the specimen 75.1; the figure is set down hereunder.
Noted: 3.2
